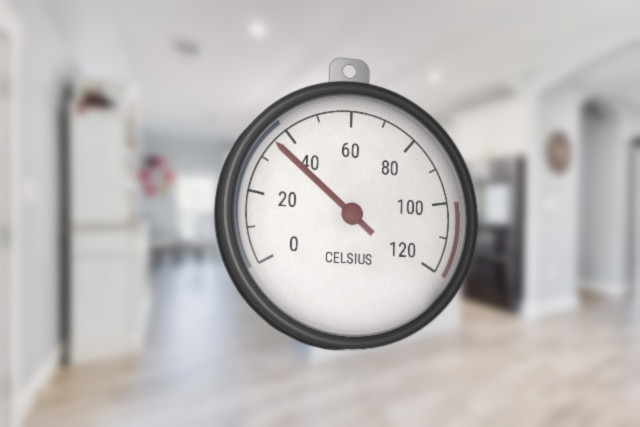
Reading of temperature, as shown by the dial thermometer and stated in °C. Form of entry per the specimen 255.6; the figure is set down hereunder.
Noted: 35
